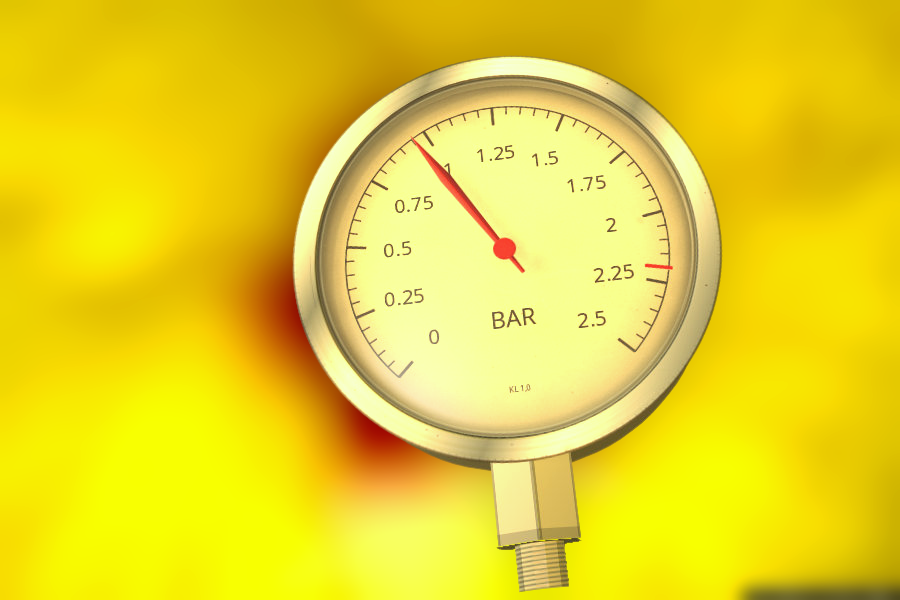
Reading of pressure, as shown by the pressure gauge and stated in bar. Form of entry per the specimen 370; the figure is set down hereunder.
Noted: 0.95
